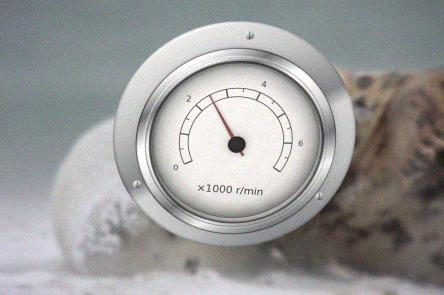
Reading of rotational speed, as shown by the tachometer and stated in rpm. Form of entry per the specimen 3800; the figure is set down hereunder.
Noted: 2500
